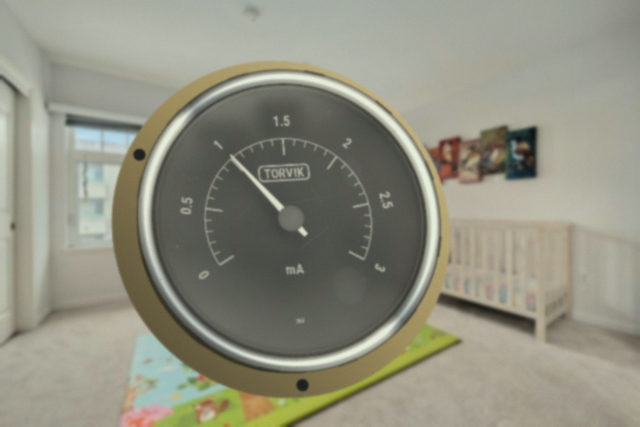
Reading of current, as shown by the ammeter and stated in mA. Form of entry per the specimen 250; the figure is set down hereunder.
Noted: 1
